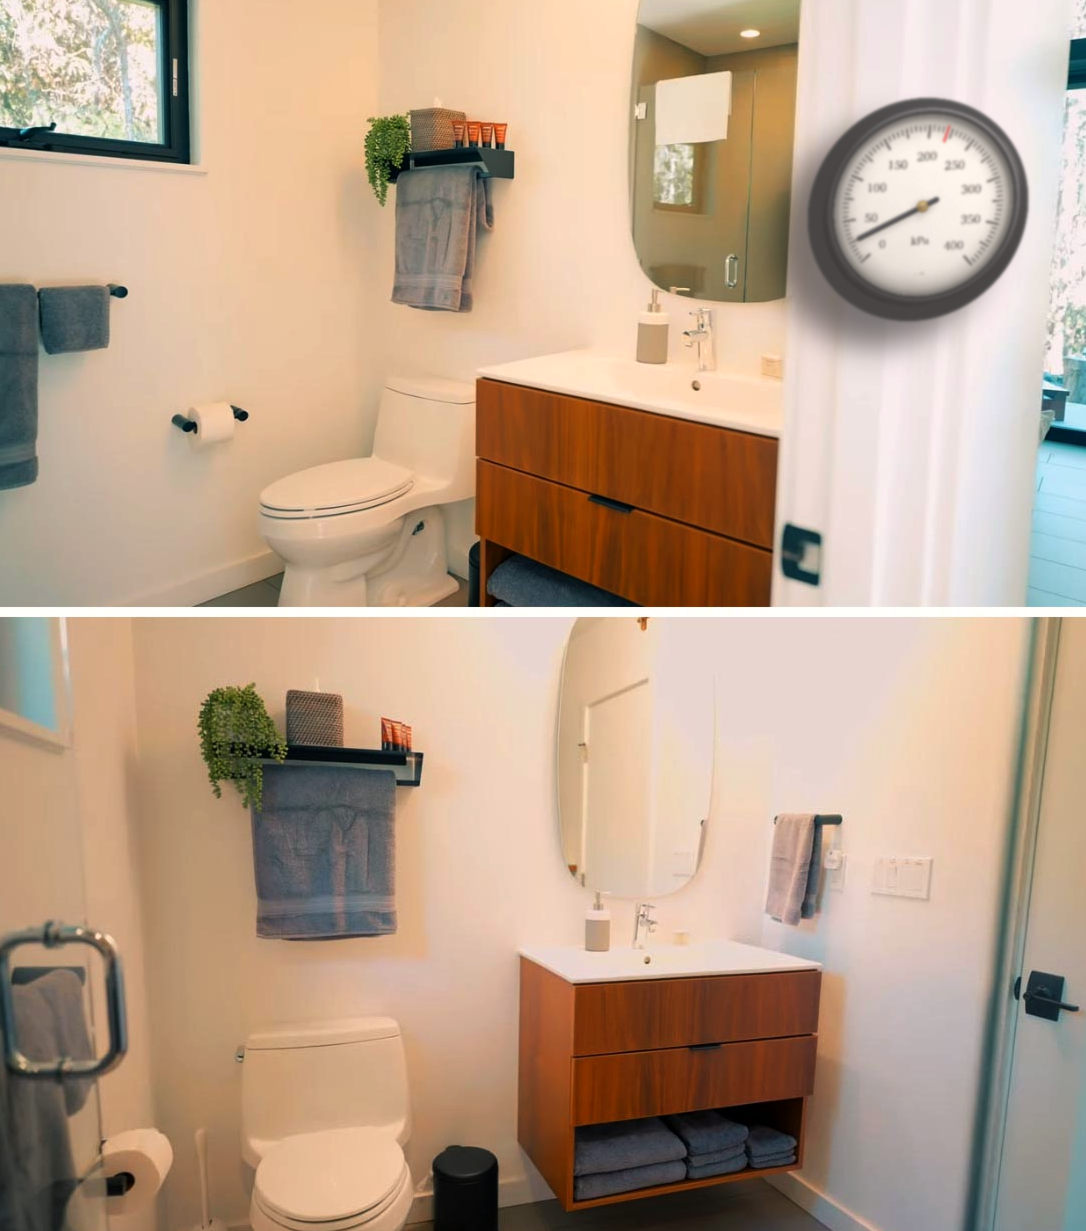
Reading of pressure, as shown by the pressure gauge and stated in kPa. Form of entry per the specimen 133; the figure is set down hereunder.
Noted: 25
